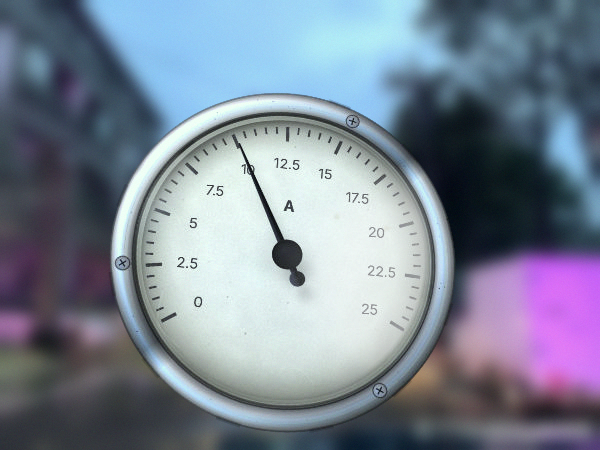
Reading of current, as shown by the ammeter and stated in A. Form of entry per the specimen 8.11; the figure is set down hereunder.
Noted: 10
